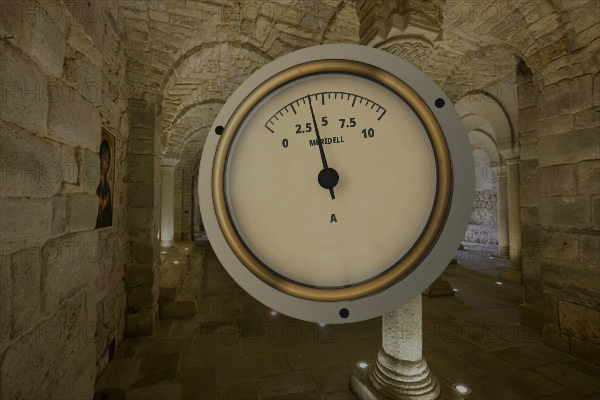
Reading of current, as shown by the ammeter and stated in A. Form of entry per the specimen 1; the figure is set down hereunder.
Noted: 4
